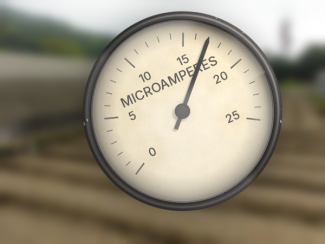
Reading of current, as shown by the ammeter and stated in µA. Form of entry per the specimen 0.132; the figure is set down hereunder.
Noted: 17
